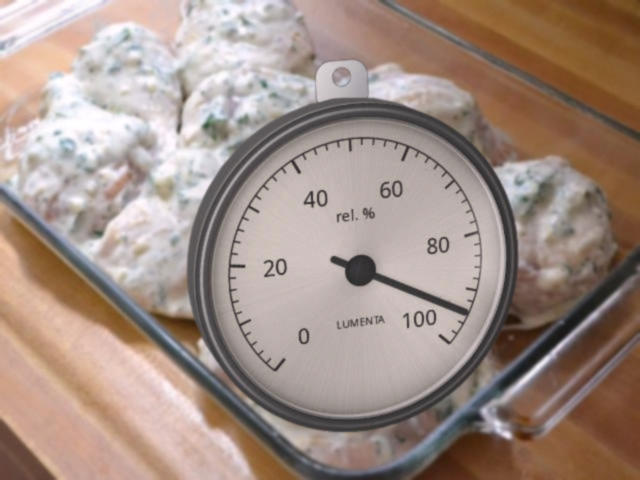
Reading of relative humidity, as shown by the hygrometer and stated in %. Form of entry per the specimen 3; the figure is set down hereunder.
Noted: 94
